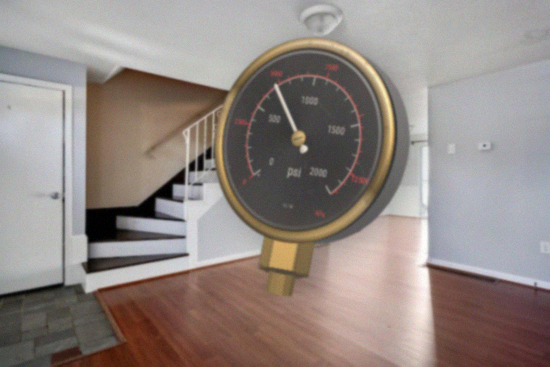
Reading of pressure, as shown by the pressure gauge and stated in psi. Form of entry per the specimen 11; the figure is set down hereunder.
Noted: 700
